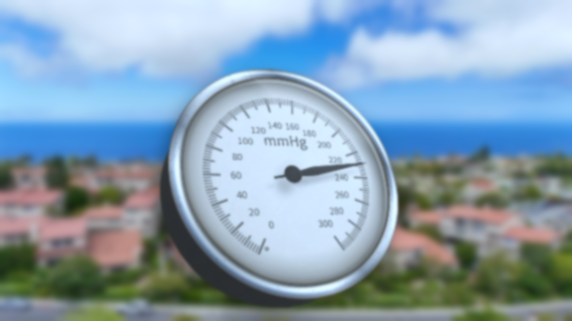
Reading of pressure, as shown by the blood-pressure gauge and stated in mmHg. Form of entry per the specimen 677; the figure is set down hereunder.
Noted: 230
